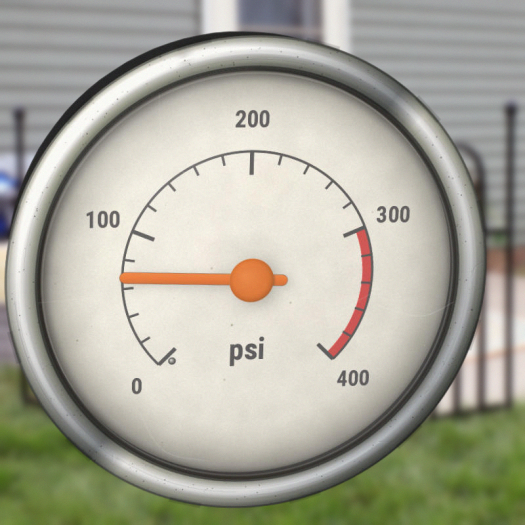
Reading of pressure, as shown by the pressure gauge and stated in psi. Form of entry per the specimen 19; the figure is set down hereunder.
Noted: 70
